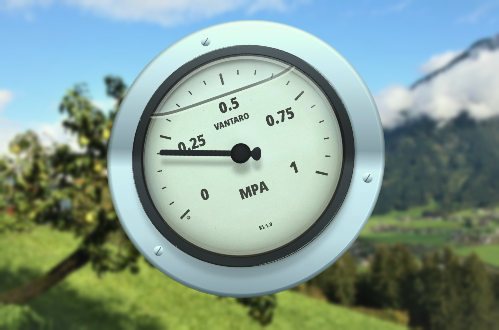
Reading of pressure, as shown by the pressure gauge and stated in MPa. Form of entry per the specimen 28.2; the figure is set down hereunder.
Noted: 0.2
